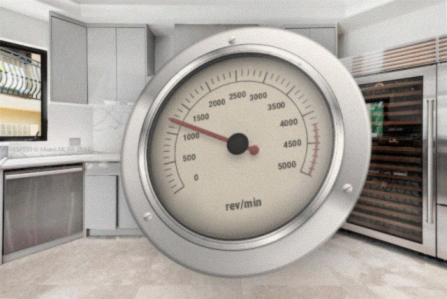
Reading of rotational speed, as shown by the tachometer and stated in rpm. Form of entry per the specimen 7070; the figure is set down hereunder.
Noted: 1200
